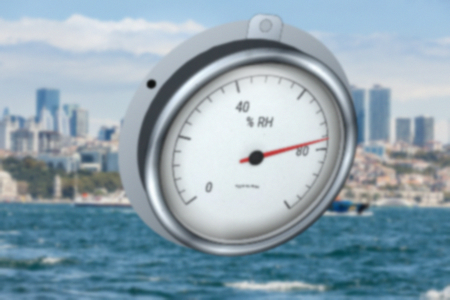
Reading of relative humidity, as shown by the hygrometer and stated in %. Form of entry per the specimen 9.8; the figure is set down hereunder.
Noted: 76
